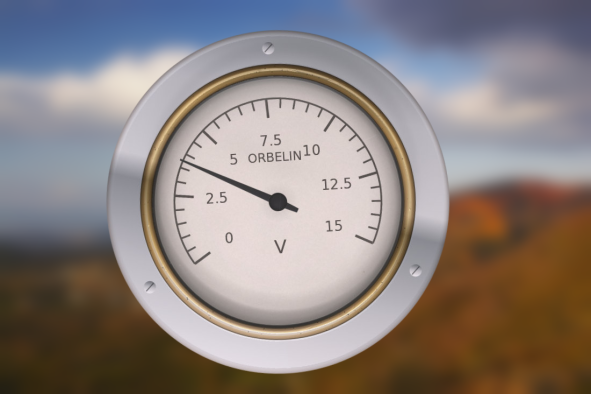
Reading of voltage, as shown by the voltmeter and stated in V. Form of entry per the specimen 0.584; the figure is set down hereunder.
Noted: 3.75
